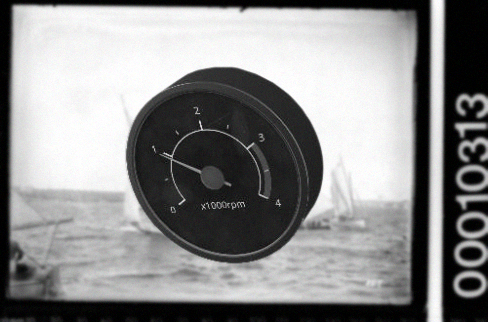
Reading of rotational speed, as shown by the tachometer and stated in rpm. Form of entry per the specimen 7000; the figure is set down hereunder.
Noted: 1000
